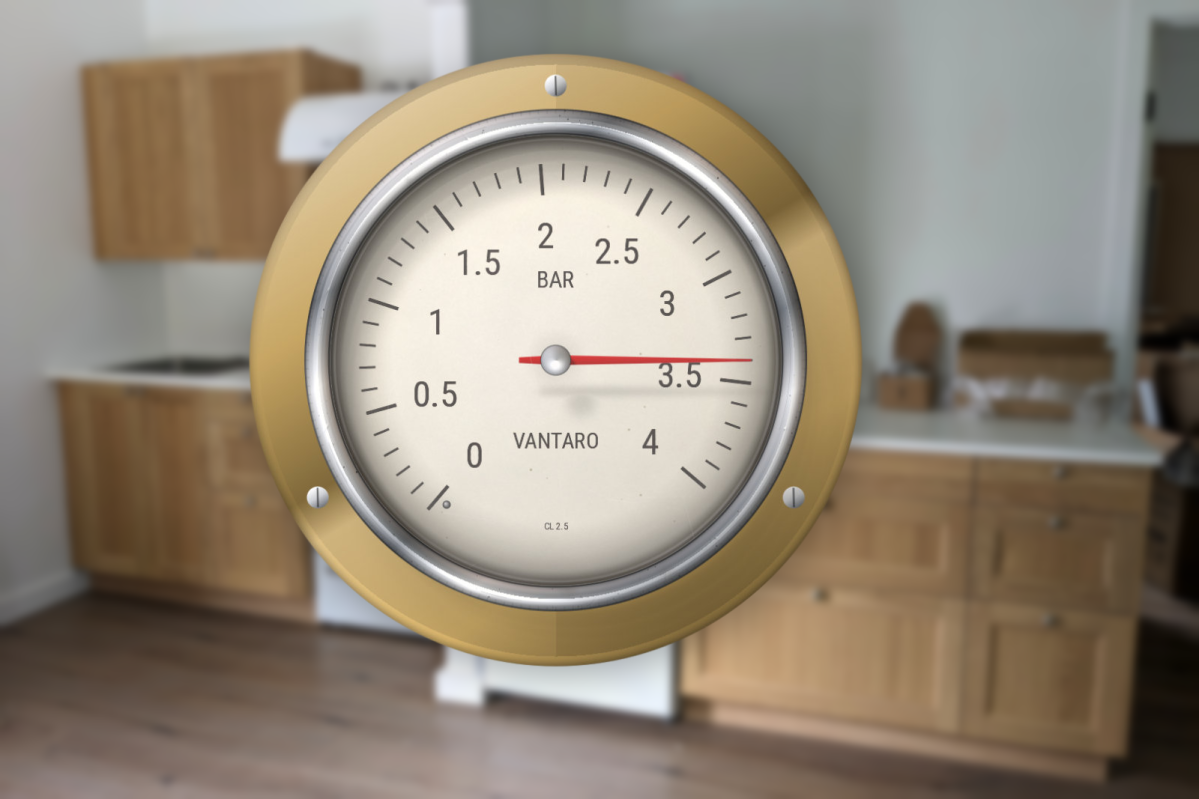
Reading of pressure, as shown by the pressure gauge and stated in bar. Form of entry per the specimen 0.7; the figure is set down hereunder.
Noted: 3.4
